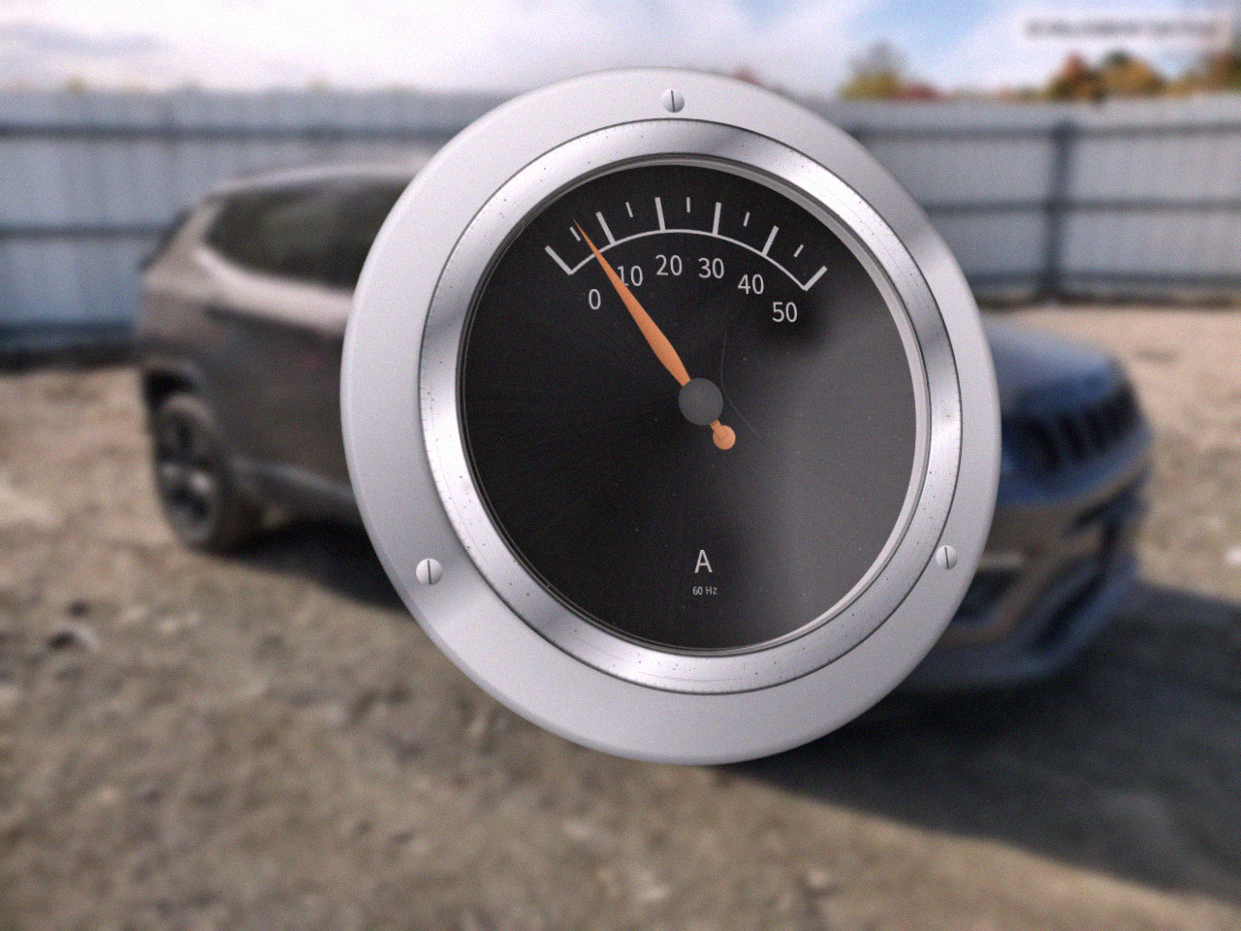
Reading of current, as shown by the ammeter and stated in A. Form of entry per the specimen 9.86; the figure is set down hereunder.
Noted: 5
